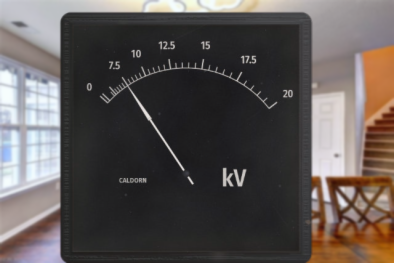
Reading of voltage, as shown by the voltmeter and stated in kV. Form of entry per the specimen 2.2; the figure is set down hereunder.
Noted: 7.5
